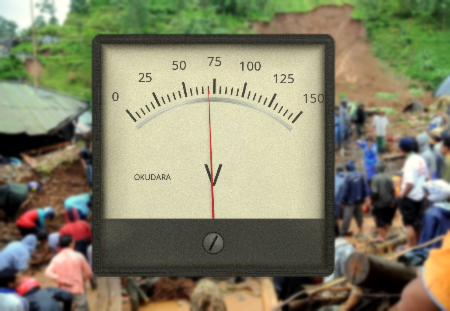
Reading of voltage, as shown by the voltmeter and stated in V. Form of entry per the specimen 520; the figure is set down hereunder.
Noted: 70
